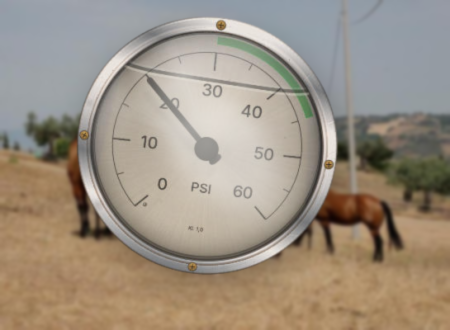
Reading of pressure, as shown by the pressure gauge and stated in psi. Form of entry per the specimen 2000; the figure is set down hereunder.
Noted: 20
